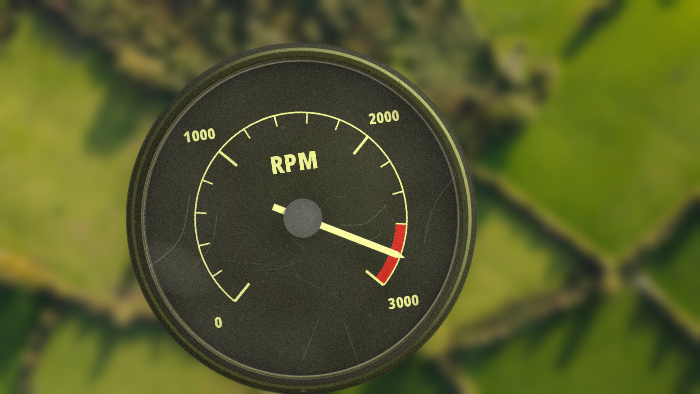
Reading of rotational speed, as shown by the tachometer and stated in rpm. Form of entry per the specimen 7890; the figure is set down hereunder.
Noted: 2800
